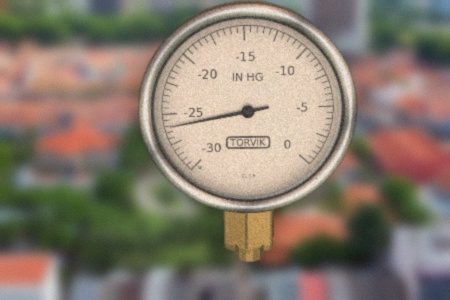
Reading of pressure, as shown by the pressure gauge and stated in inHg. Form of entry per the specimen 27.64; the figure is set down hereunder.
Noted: -26
